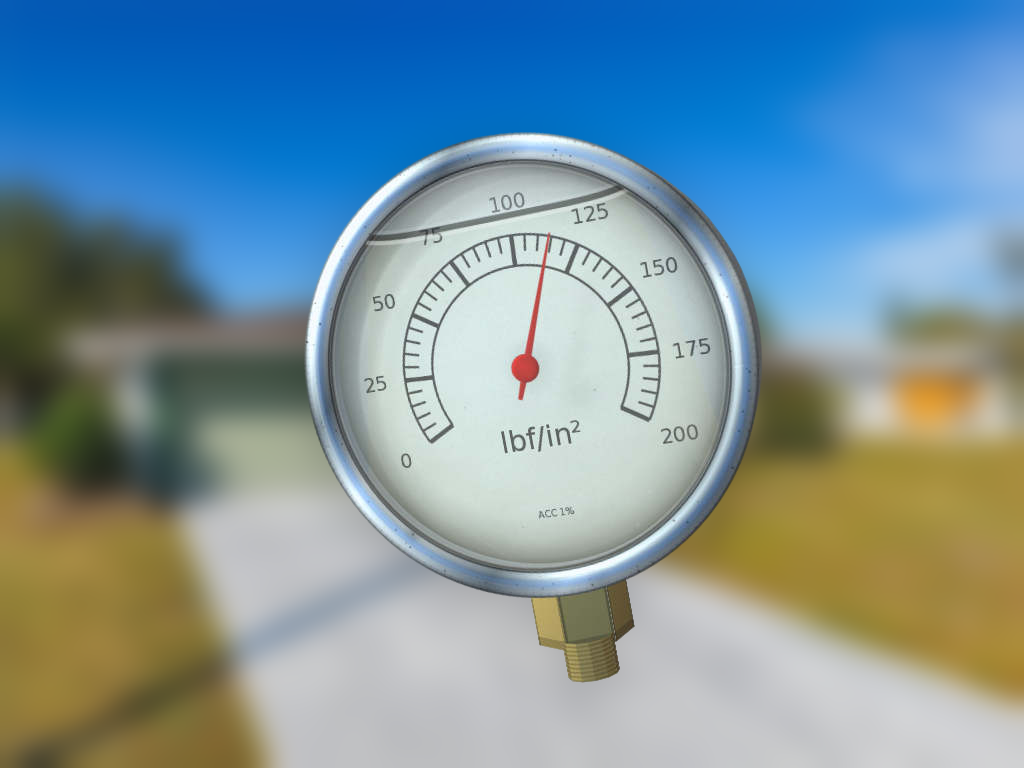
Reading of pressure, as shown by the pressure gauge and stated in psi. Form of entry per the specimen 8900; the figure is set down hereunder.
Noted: 115
